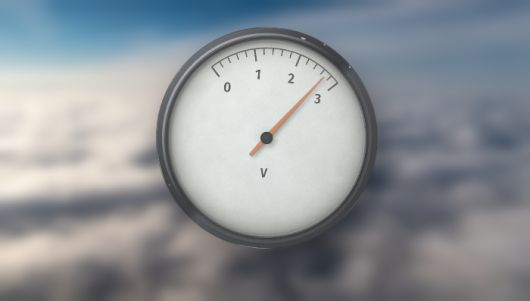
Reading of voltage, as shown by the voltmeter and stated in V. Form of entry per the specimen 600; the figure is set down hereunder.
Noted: 2.7
